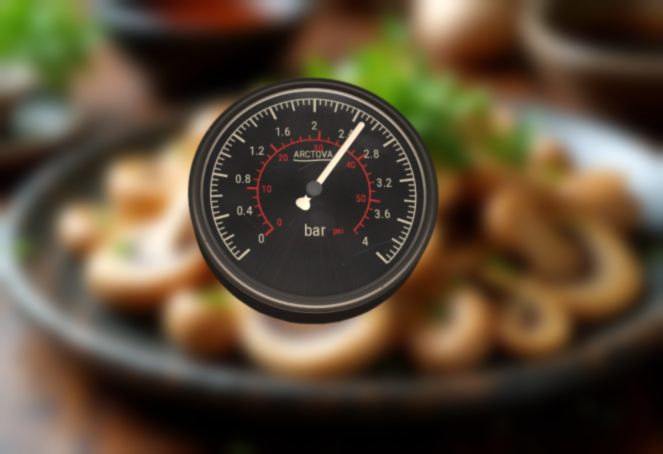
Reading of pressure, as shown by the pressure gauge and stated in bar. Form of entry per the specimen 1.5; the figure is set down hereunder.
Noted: 2.5
